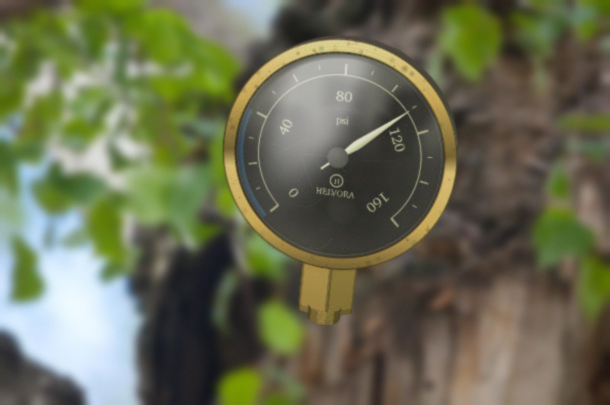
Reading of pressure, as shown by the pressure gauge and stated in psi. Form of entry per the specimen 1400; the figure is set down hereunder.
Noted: 110
